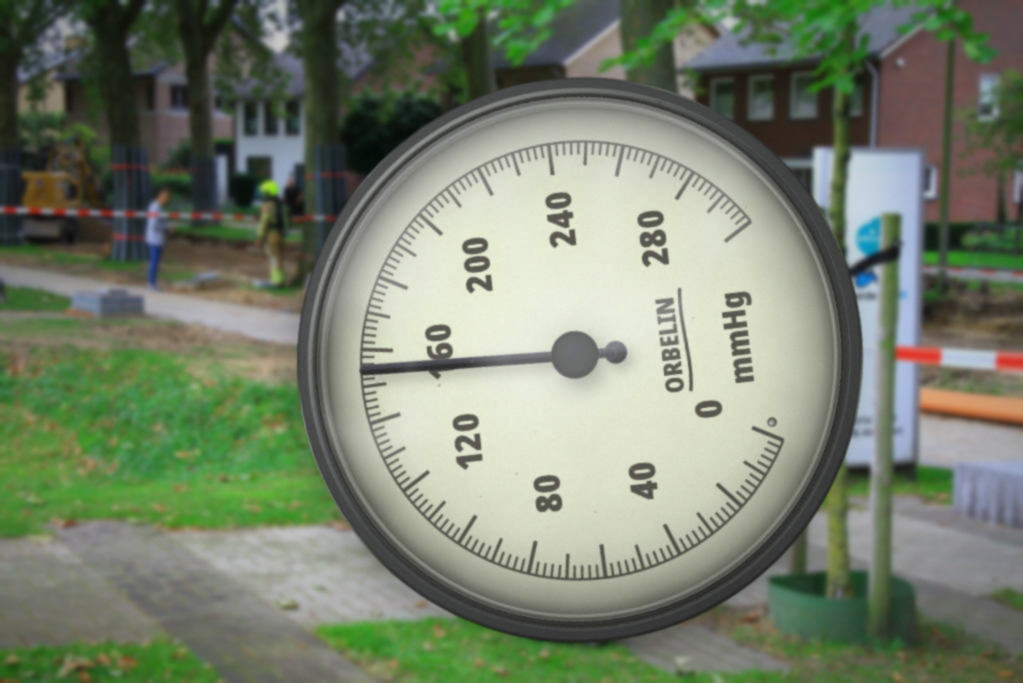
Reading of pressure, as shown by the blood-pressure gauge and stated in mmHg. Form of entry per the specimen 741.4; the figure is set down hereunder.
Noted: 154
